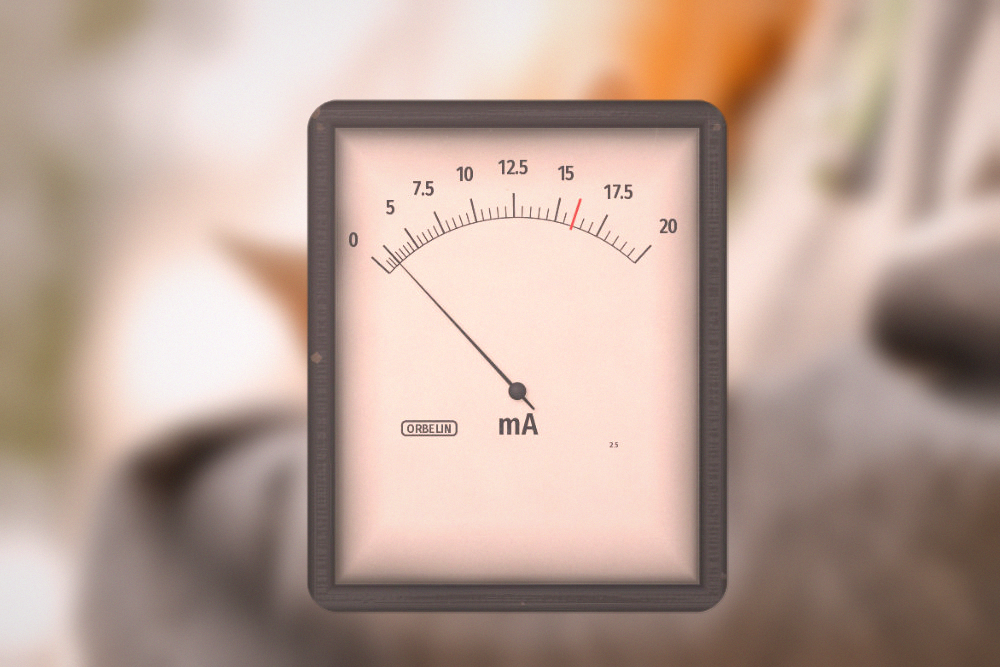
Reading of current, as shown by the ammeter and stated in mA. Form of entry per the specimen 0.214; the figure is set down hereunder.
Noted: 2.5
